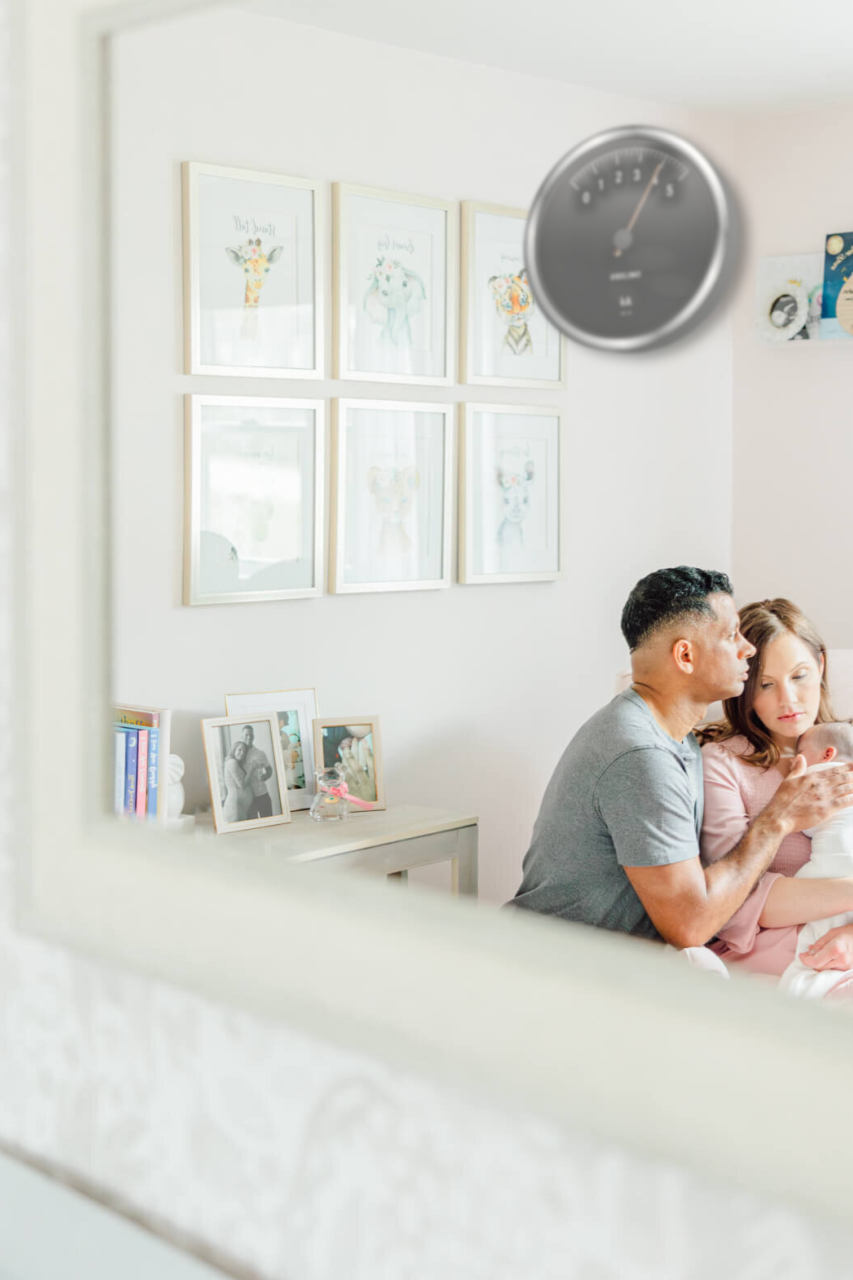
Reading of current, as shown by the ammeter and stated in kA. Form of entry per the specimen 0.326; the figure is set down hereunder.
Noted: 4
